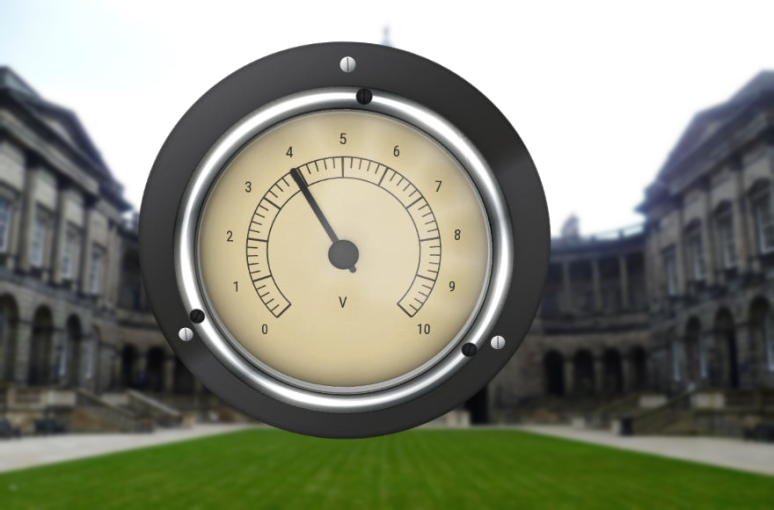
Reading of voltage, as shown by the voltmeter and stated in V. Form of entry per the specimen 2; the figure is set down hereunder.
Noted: 3.9
